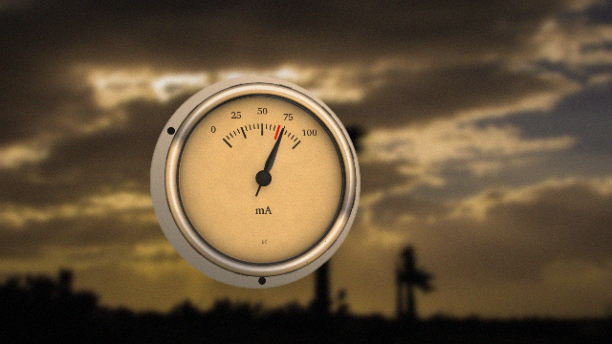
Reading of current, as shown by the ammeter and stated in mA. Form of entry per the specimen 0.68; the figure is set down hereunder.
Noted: 75
